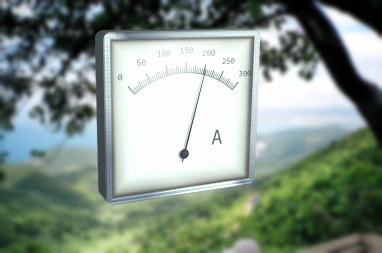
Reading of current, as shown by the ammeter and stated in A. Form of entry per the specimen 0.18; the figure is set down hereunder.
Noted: 200
